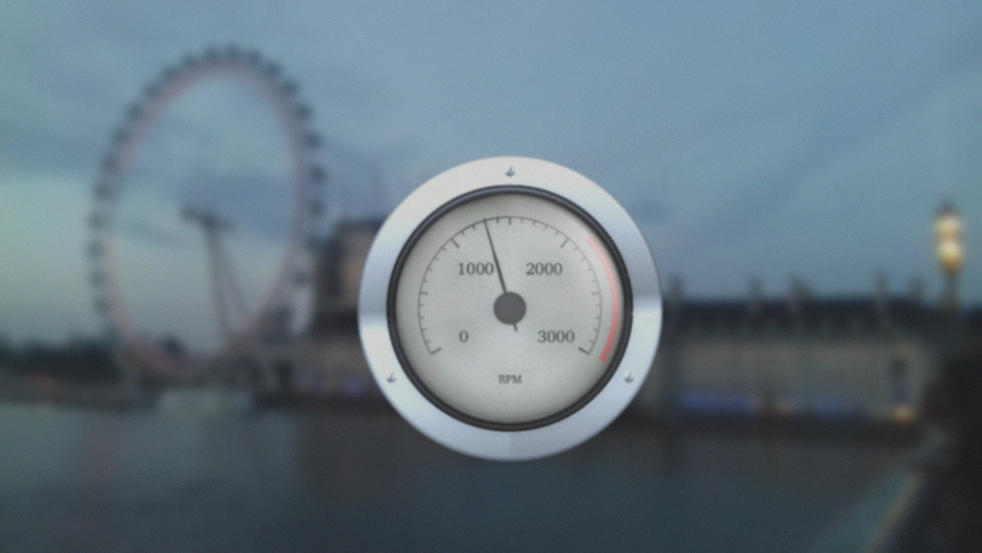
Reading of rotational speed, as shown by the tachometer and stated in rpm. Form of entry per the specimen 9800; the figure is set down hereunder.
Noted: 1300
